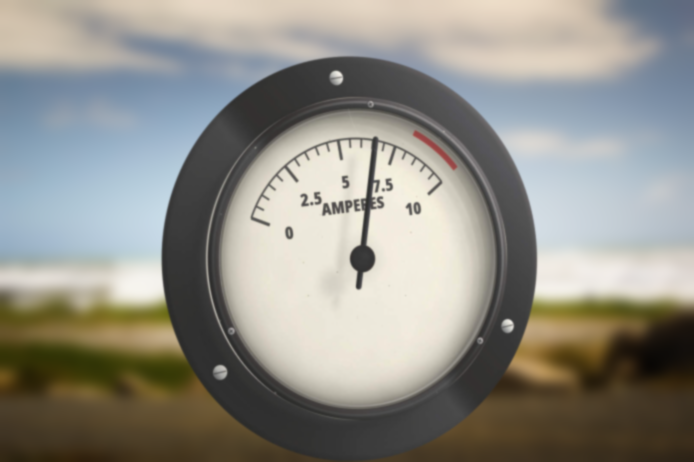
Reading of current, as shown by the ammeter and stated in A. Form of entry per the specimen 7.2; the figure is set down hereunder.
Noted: 6.5
